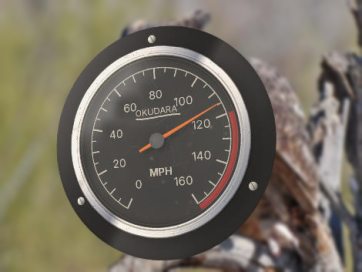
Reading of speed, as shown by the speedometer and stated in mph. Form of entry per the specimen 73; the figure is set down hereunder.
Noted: 115
